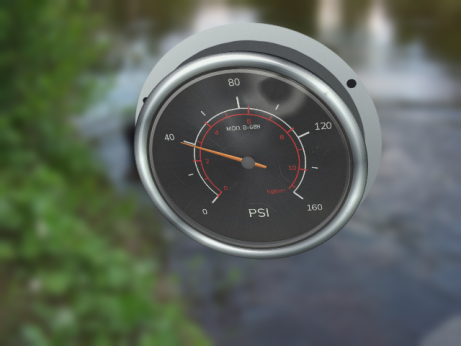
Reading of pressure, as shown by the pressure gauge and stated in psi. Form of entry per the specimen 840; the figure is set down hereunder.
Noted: 40
